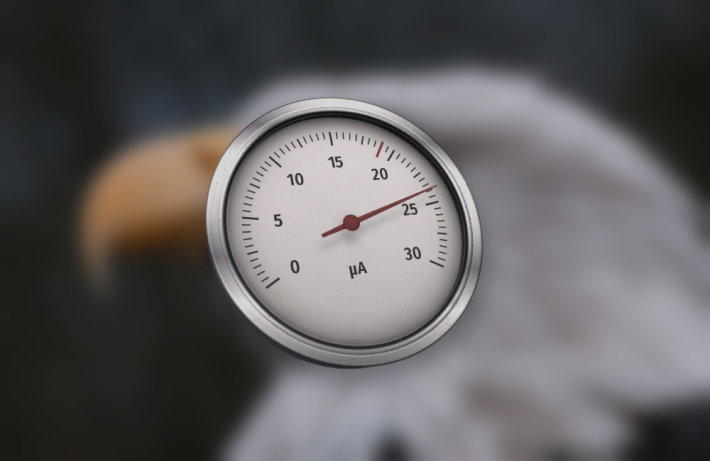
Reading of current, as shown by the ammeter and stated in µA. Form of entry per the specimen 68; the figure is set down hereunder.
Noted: 24
